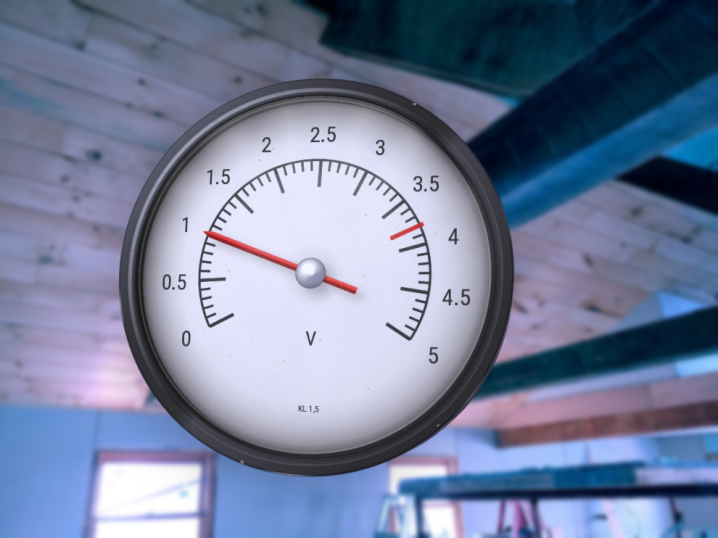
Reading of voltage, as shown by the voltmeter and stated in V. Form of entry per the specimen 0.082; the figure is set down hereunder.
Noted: 1
